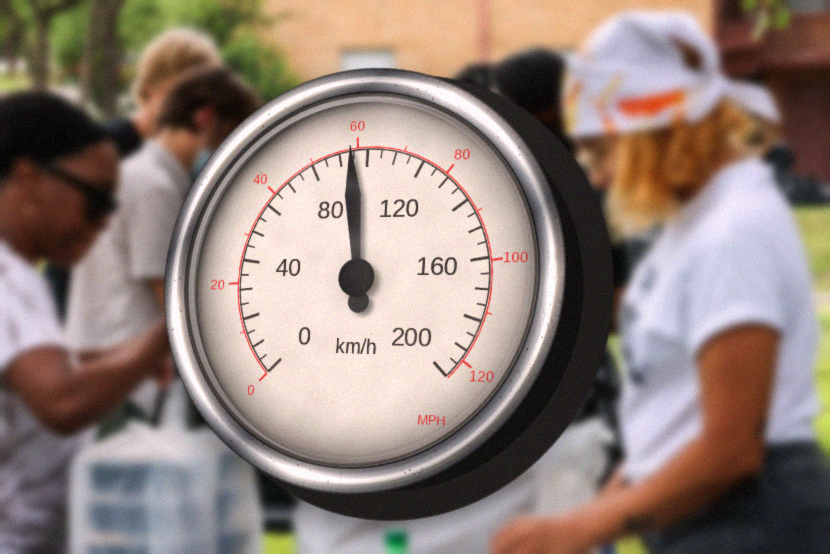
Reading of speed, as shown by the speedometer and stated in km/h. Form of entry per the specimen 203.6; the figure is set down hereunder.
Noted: 95
